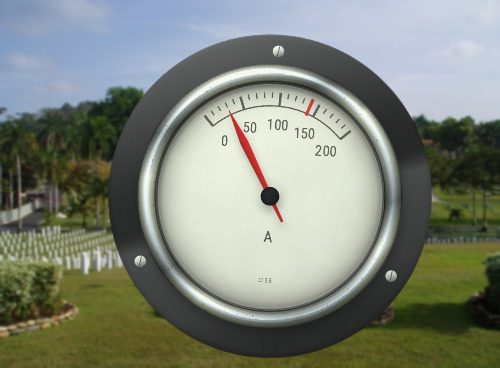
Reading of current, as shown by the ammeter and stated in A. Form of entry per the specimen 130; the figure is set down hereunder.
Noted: 30
